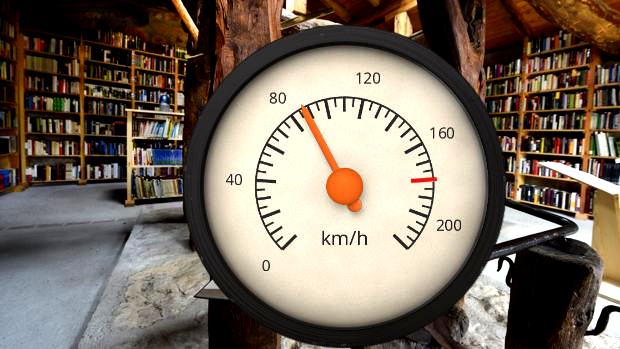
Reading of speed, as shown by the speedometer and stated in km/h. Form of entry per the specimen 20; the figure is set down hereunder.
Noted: 87.5
